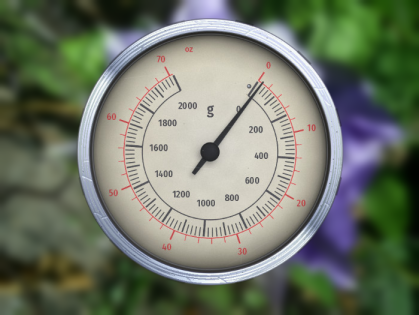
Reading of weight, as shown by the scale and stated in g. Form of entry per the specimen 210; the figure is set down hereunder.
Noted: 20
